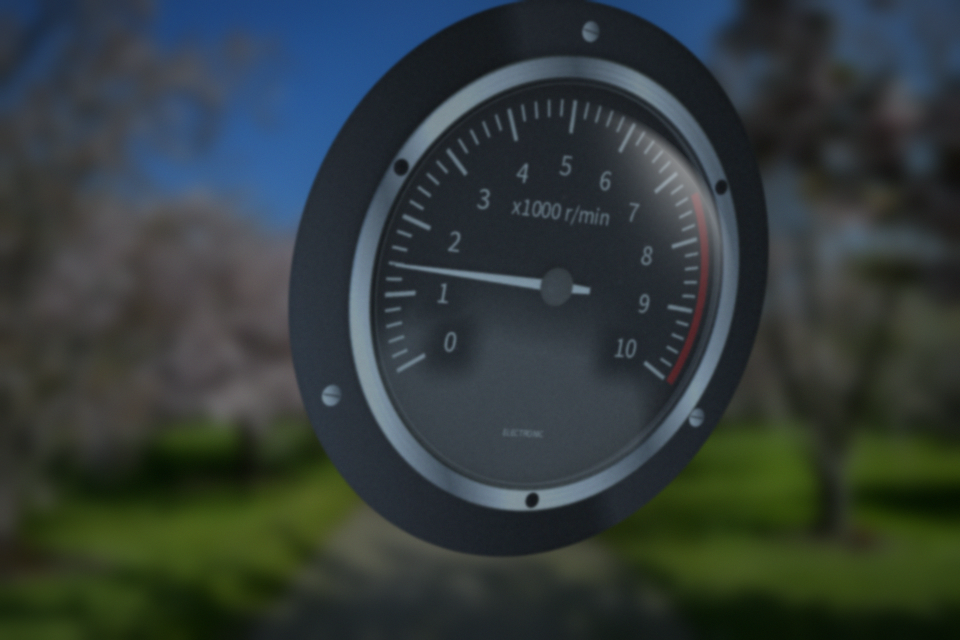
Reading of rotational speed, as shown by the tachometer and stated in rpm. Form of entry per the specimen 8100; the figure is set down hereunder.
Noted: 1400
